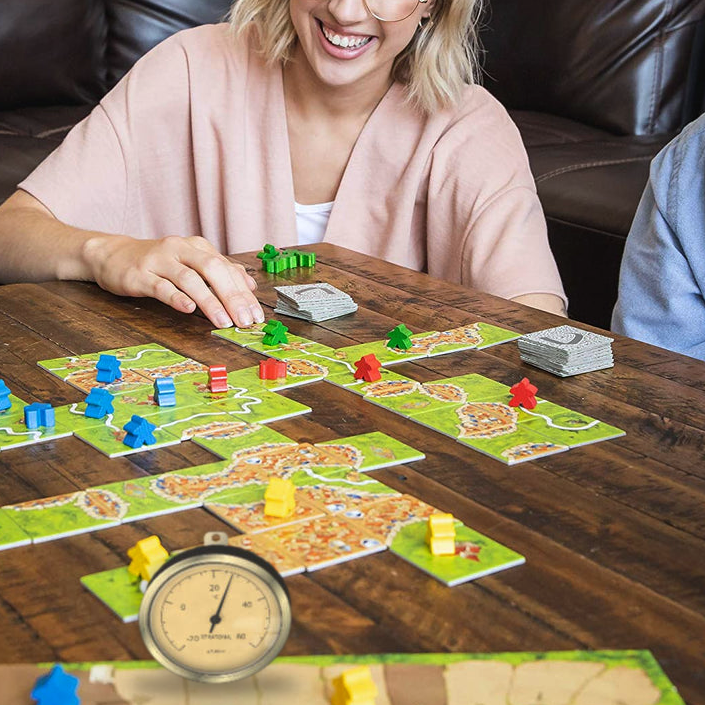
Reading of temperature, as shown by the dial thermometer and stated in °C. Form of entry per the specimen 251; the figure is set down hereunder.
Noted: 26
